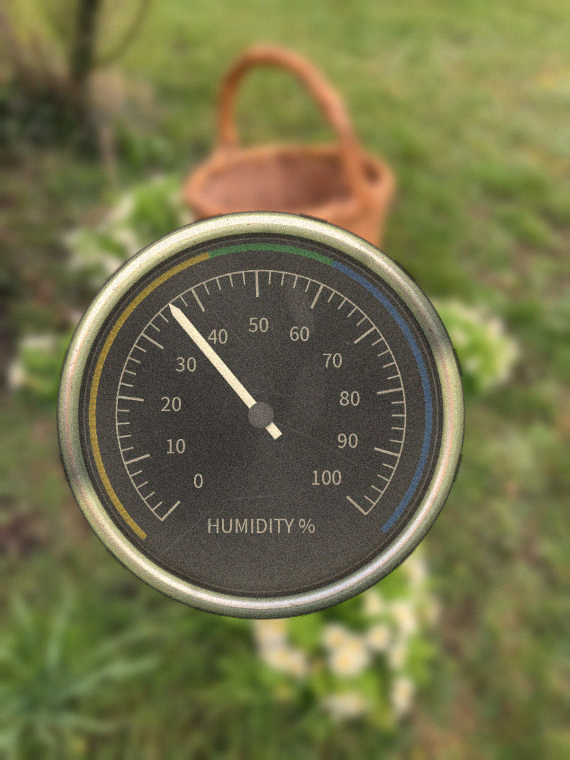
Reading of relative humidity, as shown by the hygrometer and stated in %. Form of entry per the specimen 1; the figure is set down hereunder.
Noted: 36
